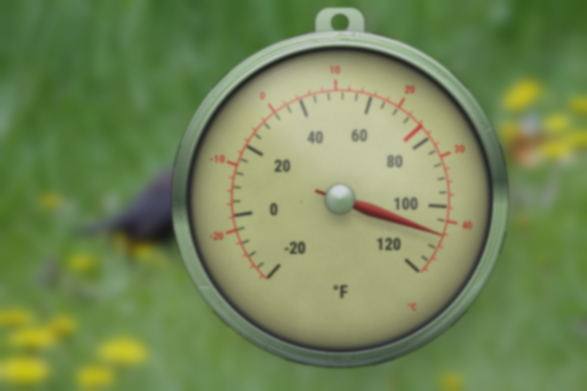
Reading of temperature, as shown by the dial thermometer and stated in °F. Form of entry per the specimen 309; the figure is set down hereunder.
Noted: 108
